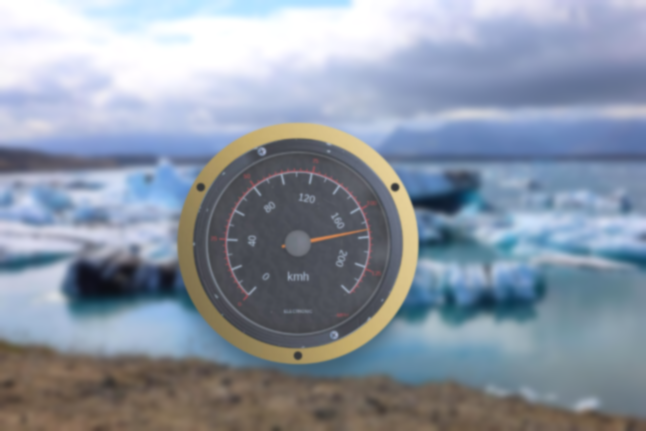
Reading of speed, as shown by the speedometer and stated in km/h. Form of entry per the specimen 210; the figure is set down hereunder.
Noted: 175
